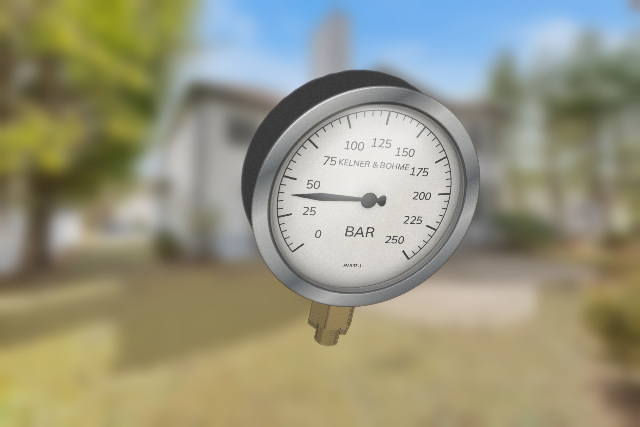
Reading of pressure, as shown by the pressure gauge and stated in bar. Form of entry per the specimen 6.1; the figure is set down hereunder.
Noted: 40
